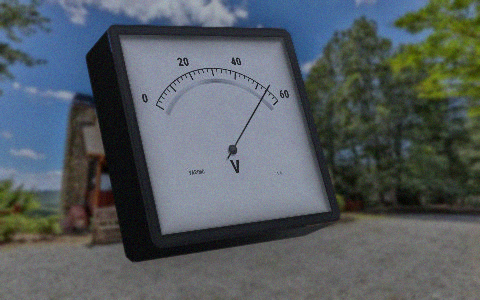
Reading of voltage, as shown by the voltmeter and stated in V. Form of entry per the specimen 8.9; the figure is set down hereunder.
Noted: 54
